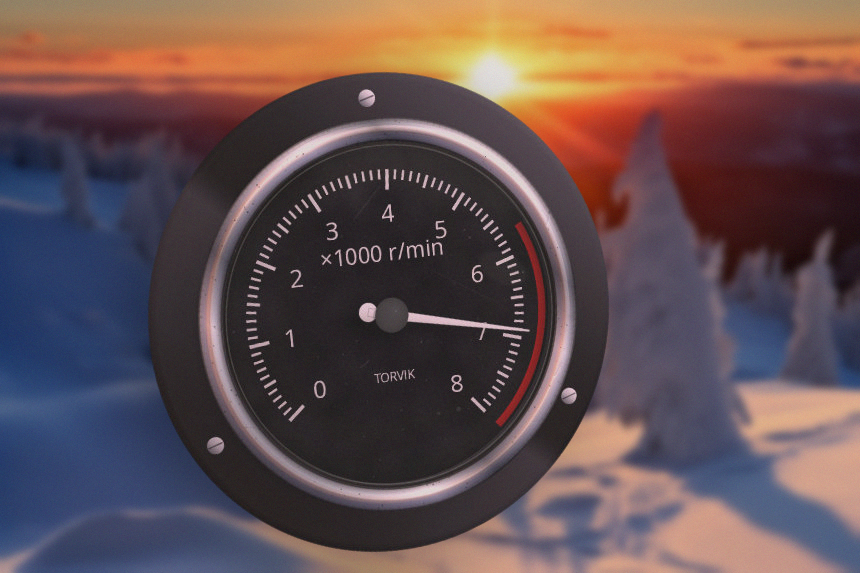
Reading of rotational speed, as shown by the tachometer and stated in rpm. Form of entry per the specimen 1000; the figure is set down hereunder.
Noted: 6900
